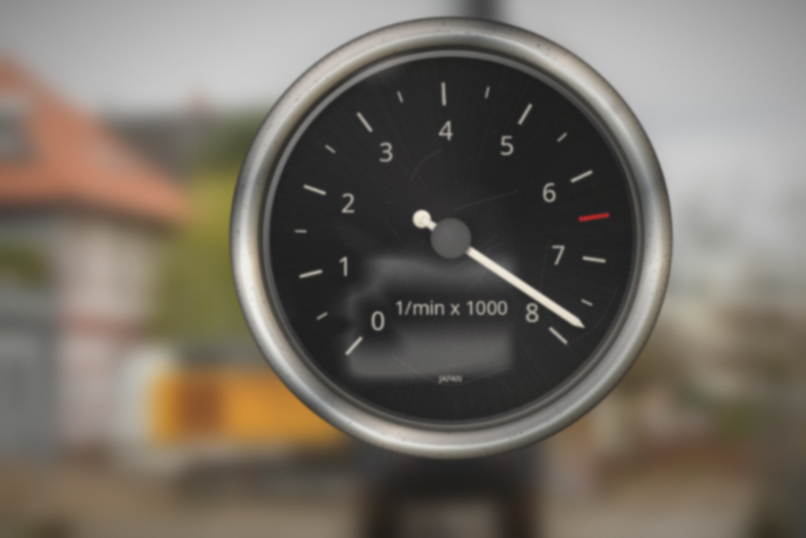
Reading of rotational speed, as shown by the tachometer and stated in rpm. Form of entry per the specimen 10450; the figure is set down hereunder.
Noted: 7750
